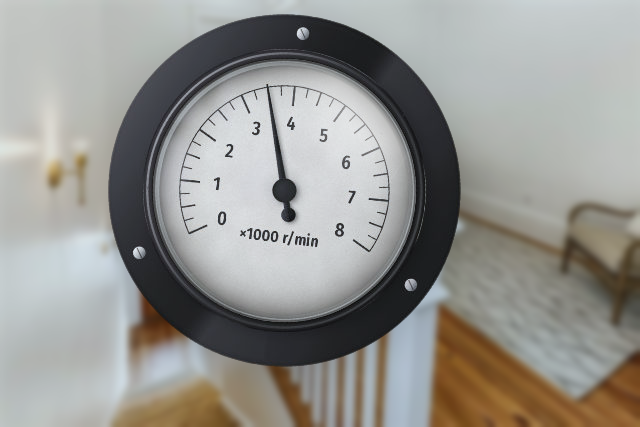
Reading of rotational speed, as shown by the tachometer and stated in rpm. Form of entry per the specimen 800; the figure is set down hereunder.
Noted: 3500
